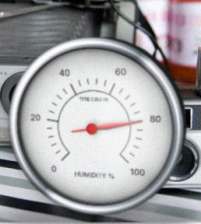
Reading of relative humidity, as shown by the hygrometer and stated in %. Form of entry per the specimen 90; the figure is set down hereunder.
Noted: 80
